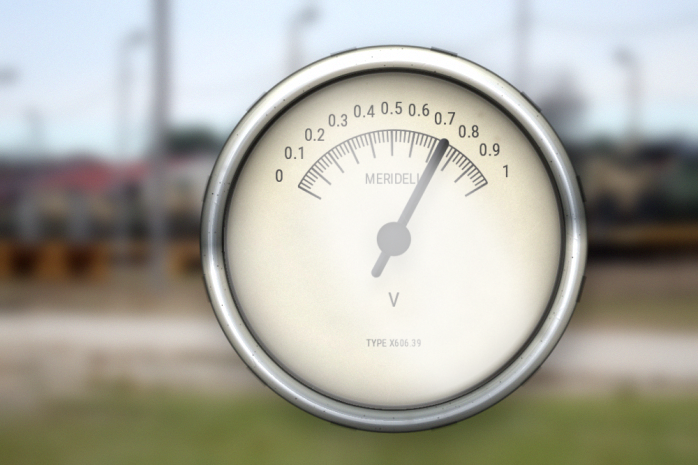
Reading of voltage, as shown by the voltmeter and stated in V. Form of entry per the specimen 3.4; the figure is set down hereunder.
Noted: 0.74
